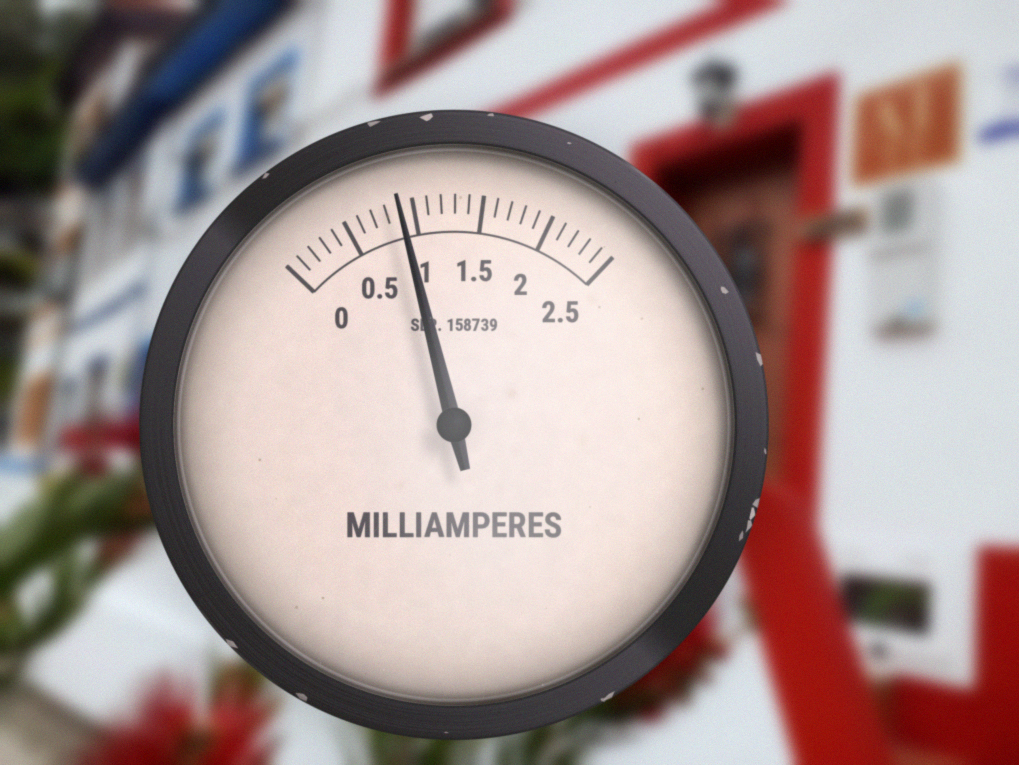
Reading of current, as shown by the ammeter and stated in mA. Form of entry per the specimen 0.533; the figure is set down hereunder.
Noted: 0.9
